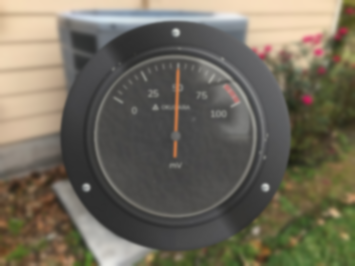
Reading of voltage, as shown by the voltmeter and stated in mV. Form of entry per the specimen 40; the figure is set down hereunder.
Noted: 50
